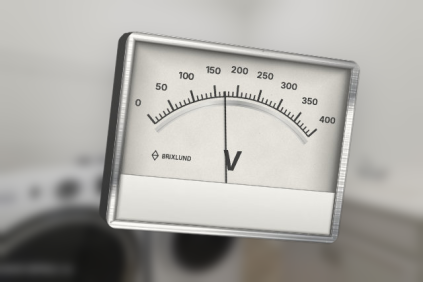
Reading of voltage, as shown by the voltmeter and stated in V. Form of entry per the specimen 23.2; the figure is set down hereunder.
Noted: 170
